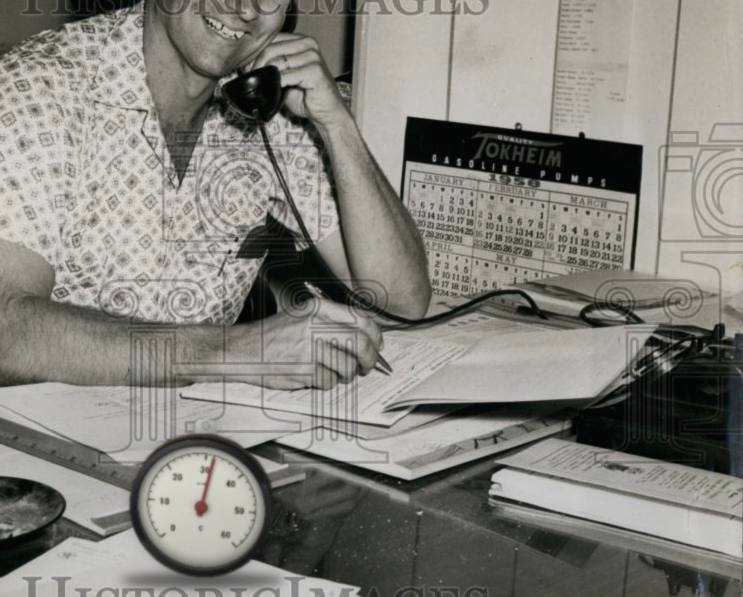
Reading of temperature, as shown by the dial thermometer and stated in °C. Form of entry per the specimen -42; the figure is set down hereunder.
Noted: 32
